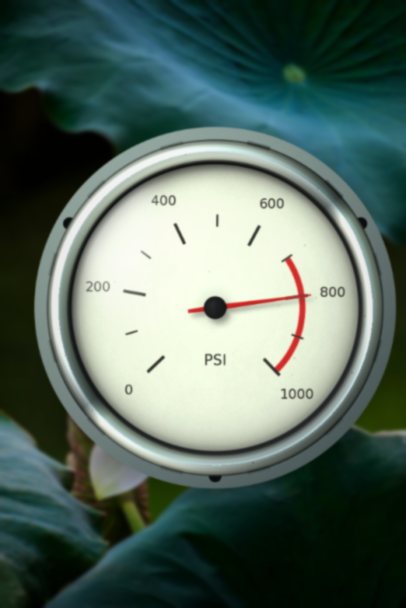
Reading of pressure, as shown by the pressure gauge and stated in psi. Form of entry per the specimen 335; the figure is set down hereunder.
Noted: 800
